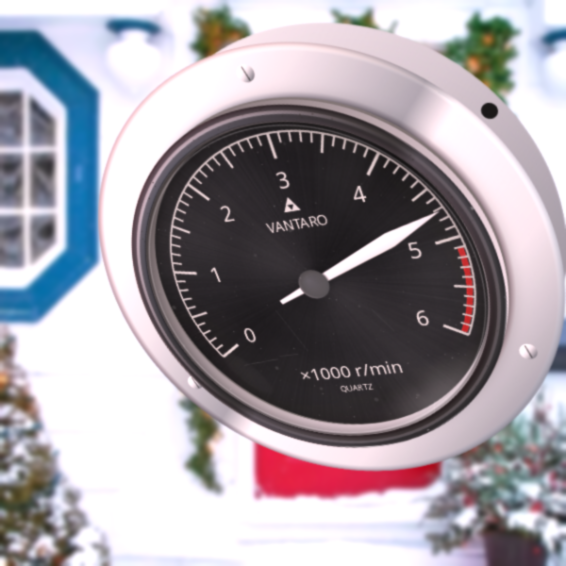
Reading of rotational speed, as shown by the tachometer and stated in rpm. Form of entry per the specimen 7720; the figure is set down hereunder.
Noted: 4700
